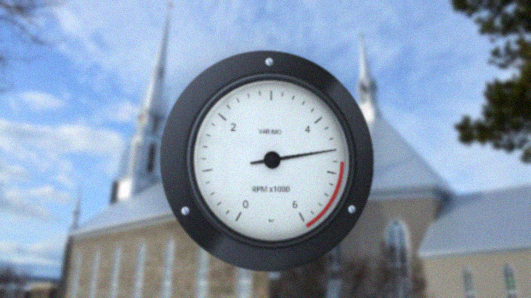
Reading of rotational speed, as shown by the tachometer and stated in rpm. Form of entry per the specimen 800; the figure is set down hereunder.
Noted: 4600
